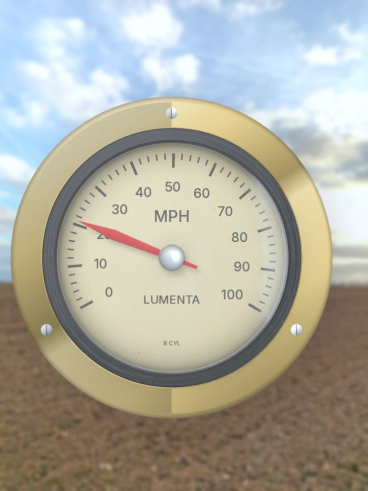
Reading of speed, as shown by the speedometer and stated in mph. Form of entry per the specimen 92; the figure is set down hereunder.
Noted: 21
